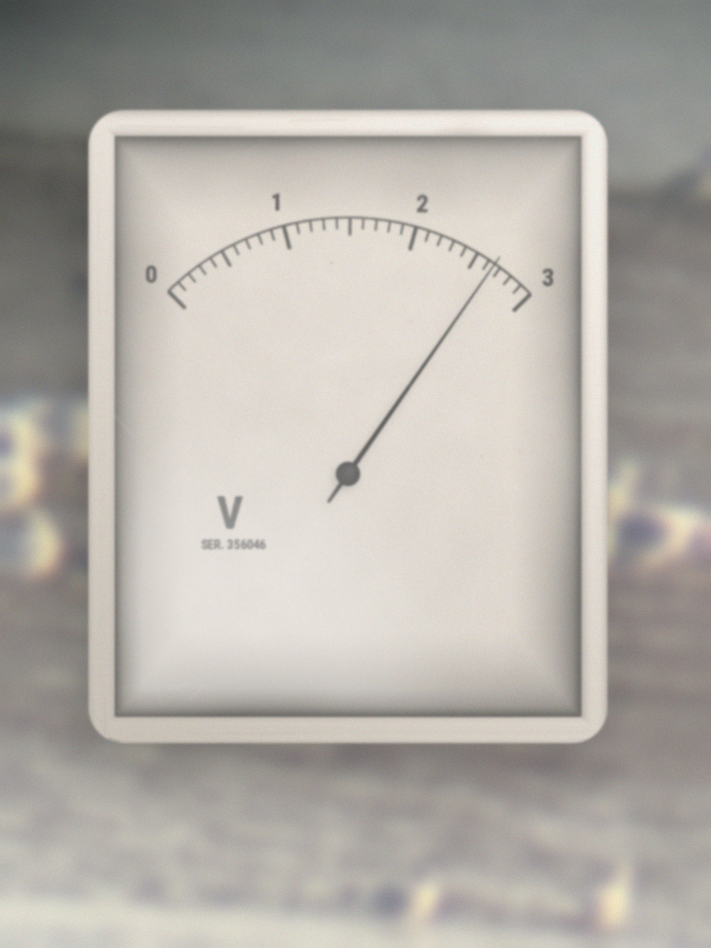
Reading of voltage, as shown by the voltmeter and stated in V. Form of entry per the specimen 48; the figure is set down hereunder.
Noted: 2.65
